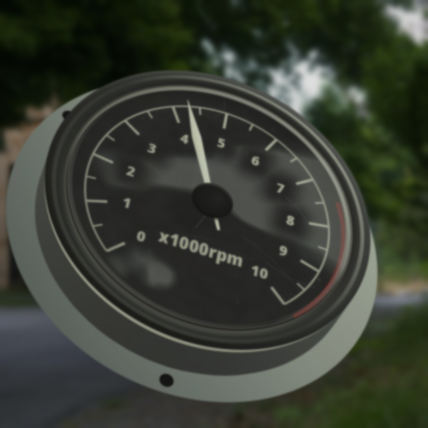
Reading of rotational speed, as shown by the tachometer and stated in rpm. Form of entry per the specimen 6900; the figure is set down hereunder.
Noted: 4250
